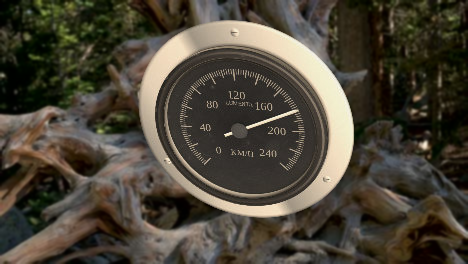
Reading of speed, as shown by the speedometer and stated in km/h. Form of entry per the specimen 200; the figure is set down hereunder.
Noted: 180
